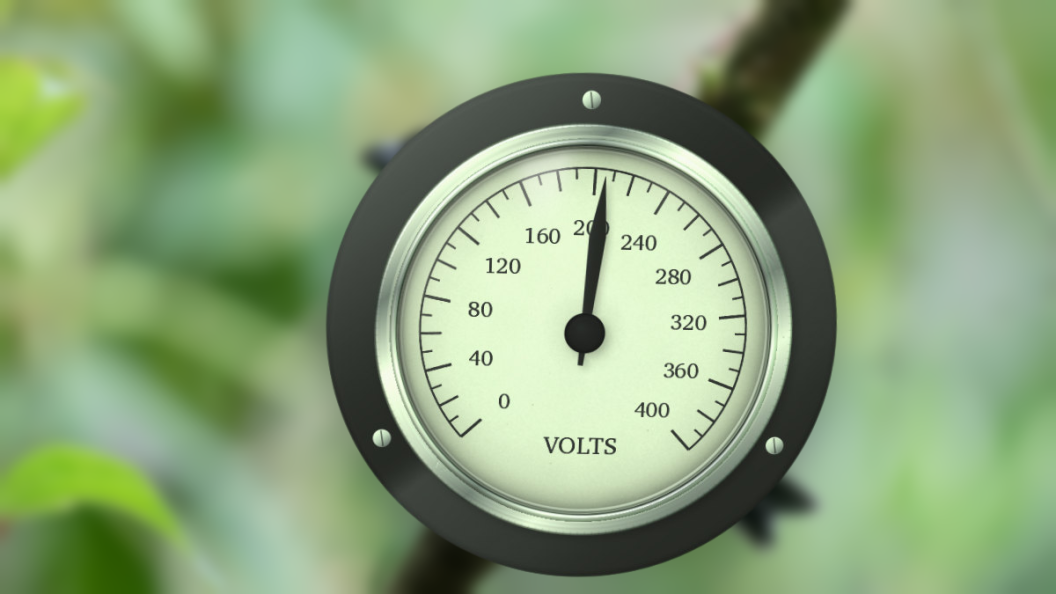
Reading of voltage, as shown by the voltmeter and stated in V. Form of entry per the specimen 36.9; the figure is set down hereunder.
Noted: 205
